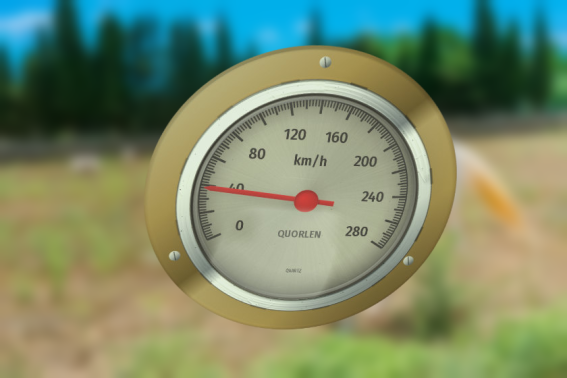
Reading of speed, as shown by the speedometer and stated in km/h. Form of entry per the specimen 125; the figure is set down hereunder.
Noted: 40
